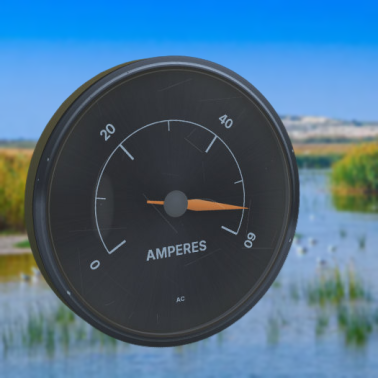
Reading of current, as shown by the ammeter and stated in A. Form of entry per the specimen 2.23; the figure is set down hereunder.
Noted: 55
